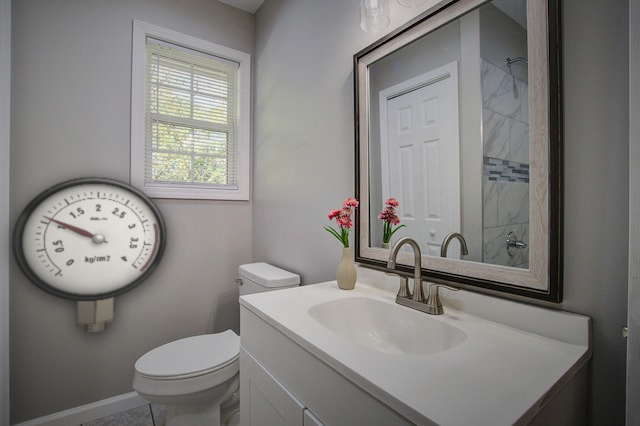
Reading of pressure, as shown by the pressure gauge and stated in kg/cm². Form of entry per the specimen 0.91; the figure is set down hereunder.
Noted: 1.1
